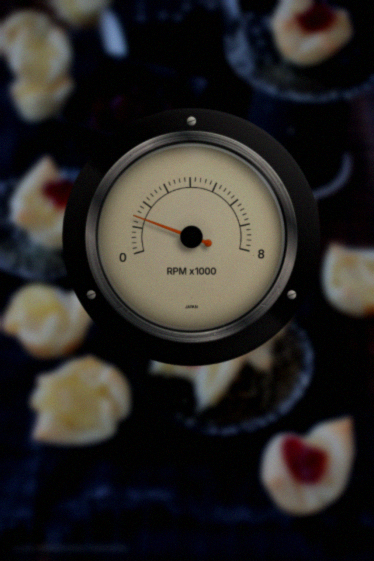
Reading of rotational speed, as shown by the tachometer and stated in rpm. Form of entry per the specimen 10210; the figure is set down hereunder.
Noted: 1400
